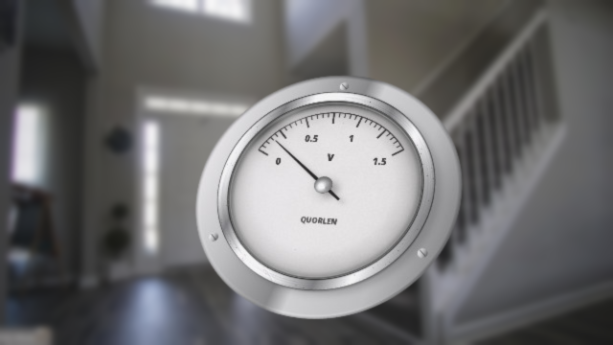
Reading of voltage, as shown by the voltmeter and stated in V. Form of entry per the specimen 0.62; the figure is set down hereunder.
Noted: 0.15
